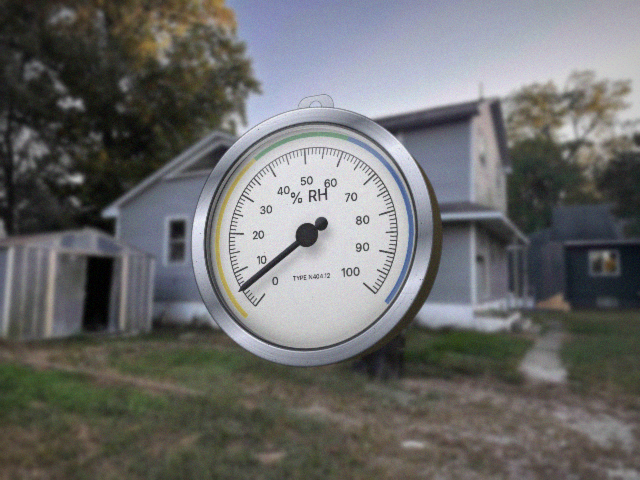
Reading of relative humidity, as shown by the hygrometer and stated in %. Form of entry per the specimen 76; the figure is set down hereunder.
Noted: 5
